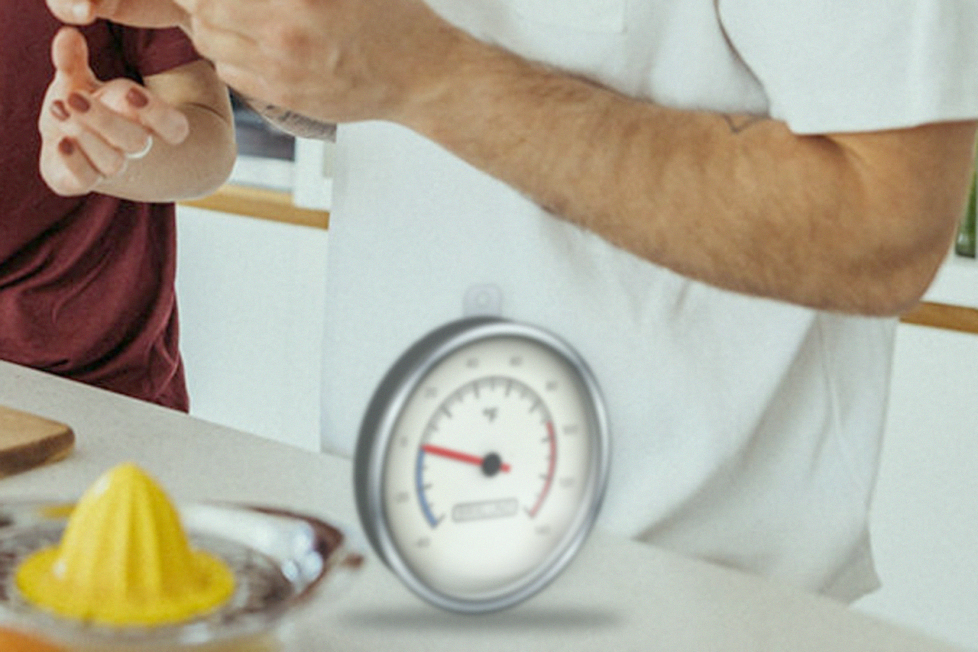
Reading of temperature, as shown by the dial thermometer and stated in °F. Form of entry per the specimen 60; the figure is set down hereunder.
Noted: 0
